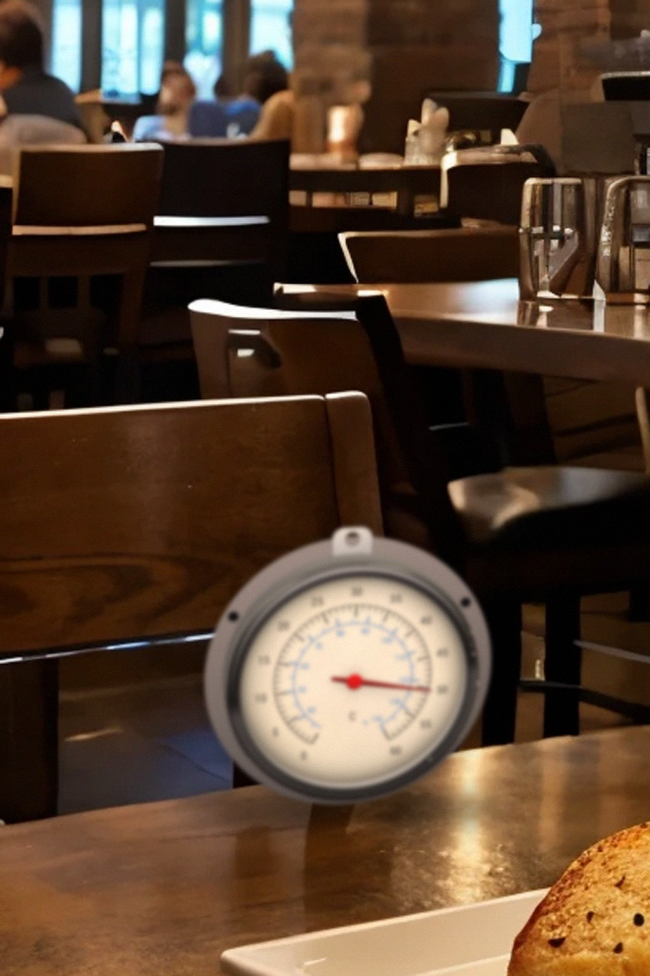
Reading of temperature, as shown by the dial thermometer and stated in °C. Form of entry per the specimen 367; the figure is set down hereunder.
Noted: 50
